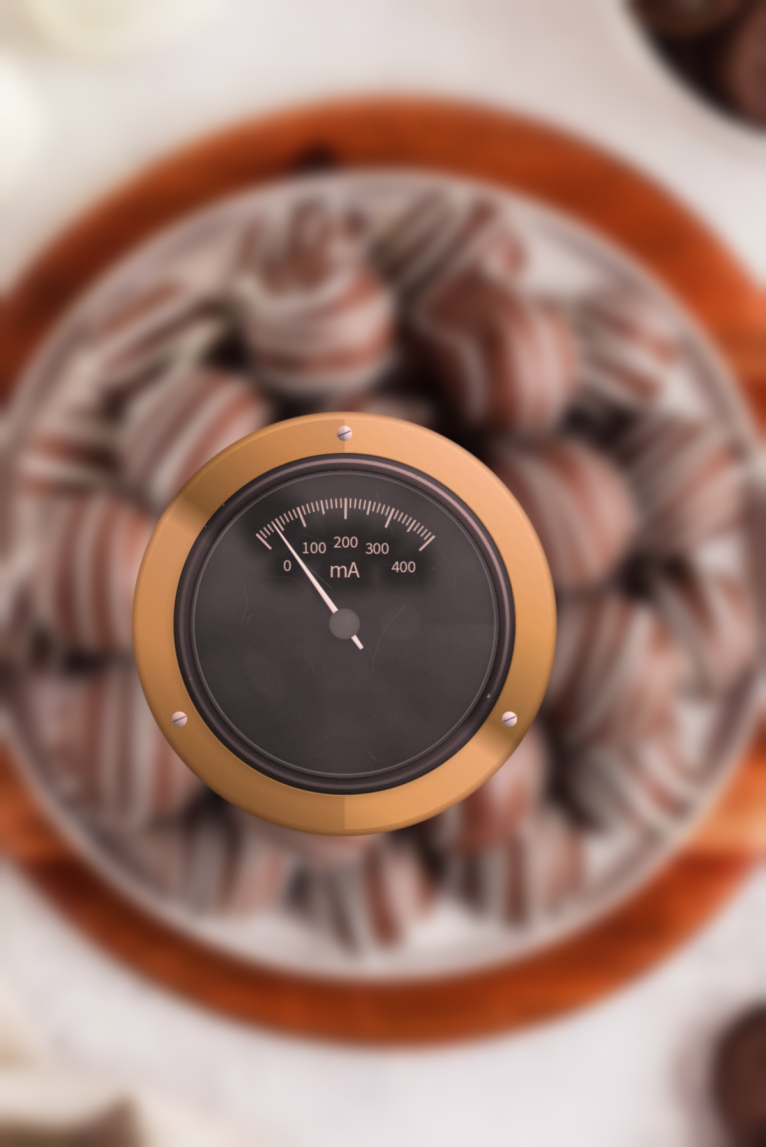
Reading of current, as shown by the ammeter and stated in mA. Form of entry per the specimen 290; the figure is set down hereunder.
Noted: 40
